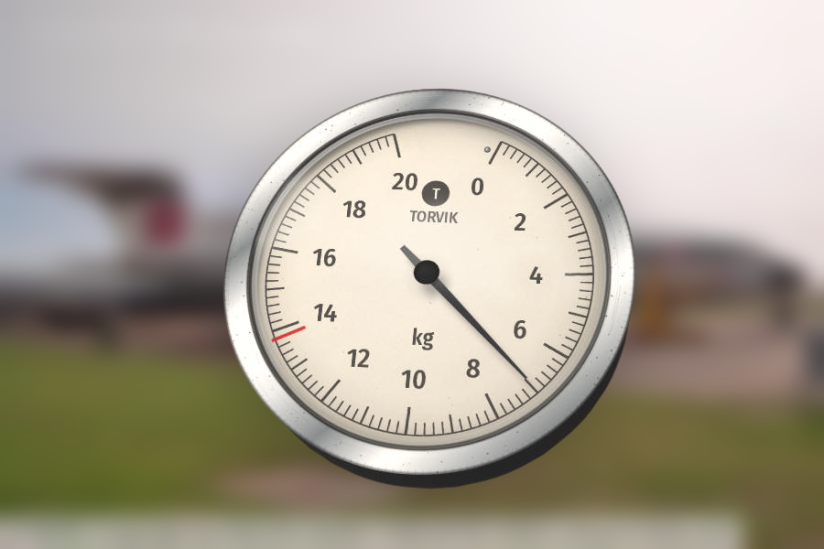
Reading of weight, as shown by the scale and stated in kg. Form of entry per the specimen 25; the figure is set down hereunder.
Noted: 7
